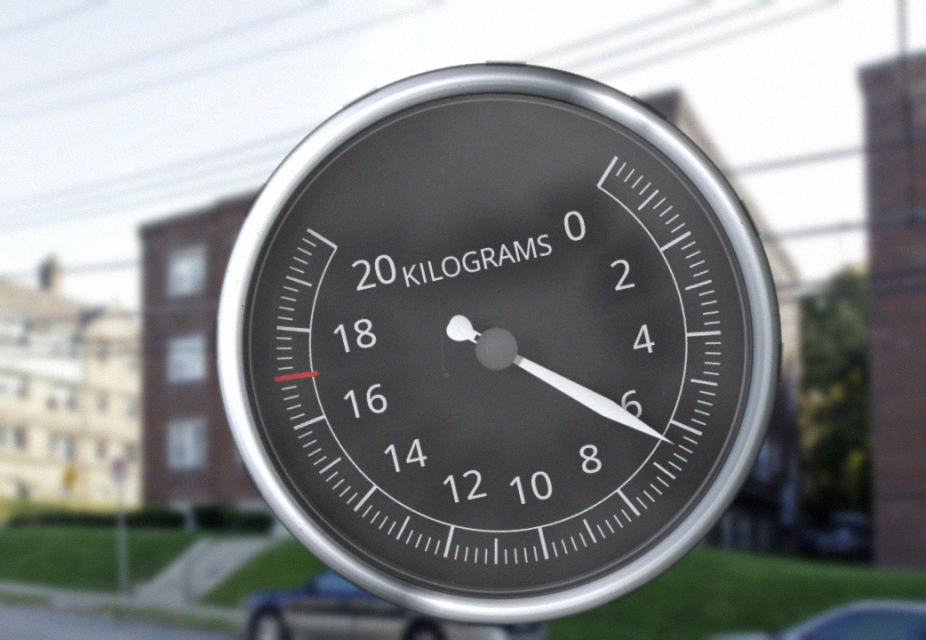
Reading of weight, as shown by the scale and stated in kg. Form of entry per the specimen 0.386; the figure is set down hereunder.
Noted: 6.4
